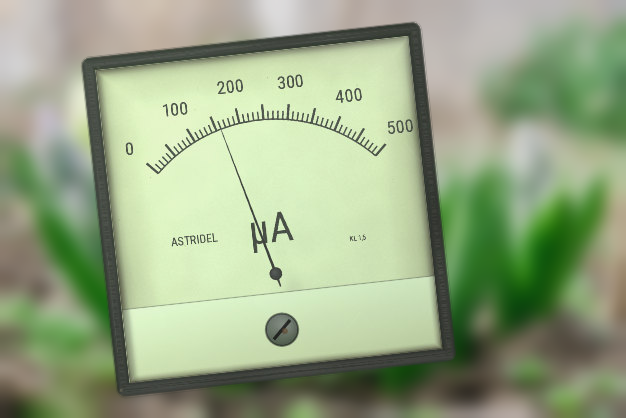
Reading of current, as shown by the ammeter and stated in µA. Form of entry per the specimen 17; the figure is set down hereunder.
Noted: 160
